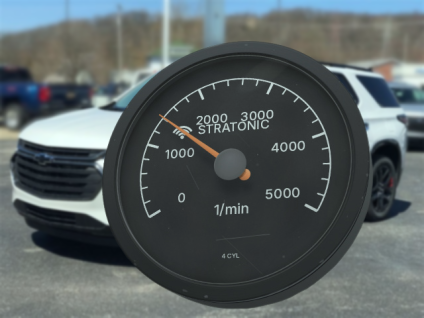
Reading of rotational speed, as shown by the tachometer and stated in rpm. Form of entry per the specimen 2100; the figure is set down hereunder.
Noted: 1400
